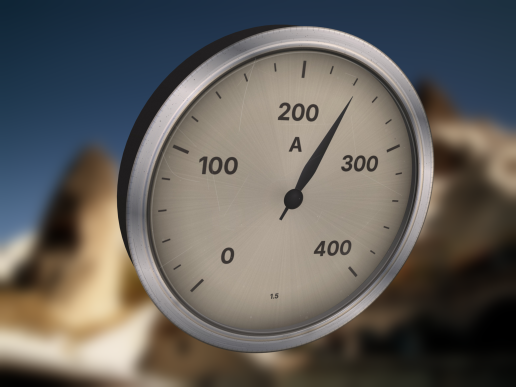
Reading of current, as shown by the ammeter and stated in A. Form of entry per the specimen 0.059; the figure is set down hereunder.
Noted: 240
